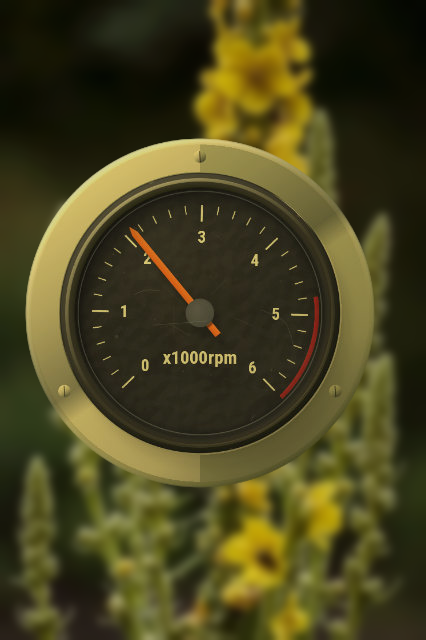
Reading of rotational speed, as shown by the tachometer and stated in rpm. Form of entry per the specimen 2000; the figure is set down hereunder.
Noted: 2100
